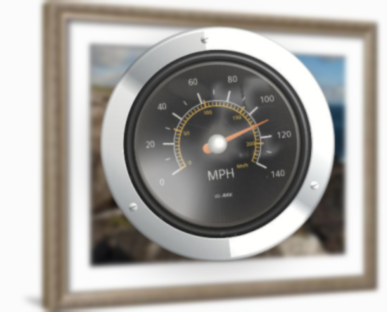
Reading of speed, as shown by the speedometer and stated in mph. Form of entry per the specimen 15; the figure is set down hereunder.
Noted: 110
